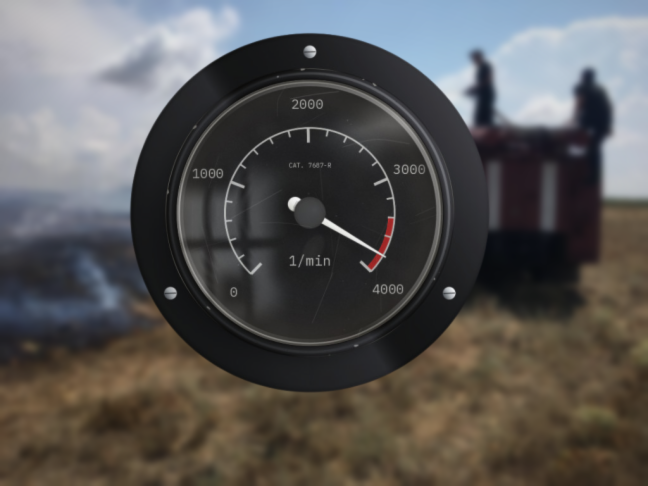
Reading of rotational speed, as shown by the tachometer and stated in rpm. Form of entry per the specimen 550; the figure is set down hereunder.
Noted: 3800
